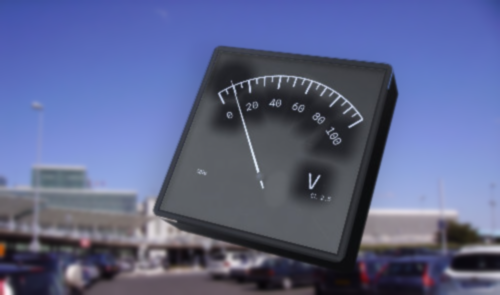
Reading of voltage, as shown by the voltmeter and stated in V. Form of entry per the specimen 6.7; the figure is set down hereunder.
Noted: 10
